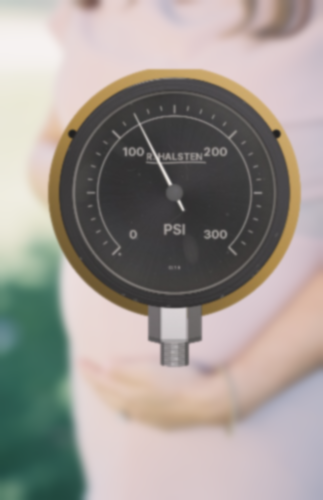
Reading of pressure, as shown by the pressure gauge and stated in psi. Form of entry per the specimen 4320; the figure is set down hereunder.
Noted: 120
